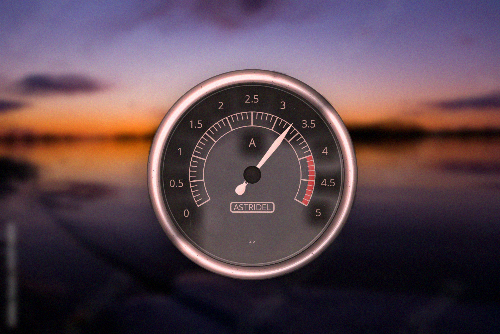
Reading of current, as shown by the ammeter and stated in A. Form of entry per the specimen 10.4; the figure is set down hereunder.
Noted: 3.3
